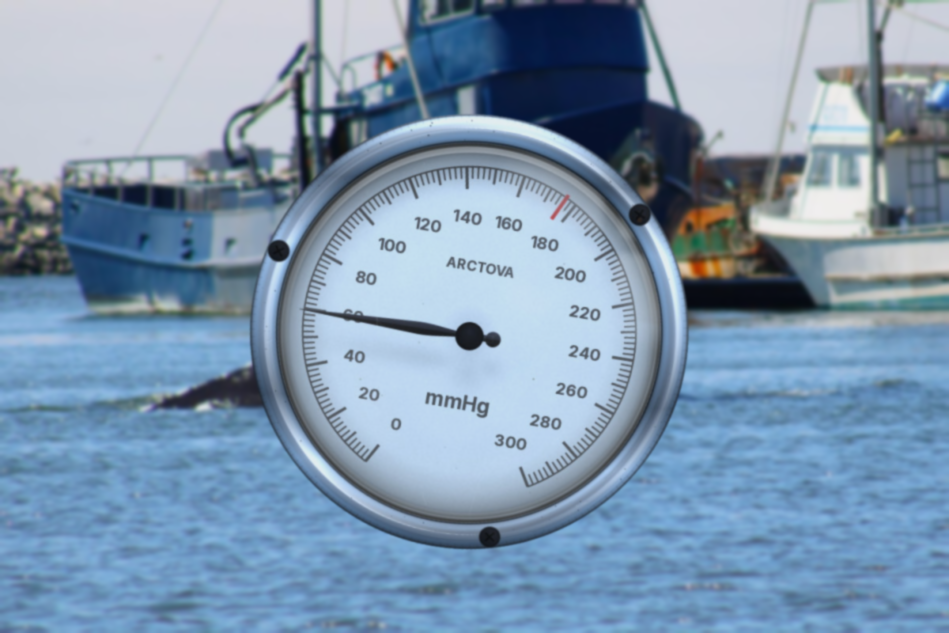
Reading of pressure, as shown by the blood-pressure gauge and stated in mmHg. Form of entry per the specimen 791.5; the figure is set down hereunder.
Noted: 60
